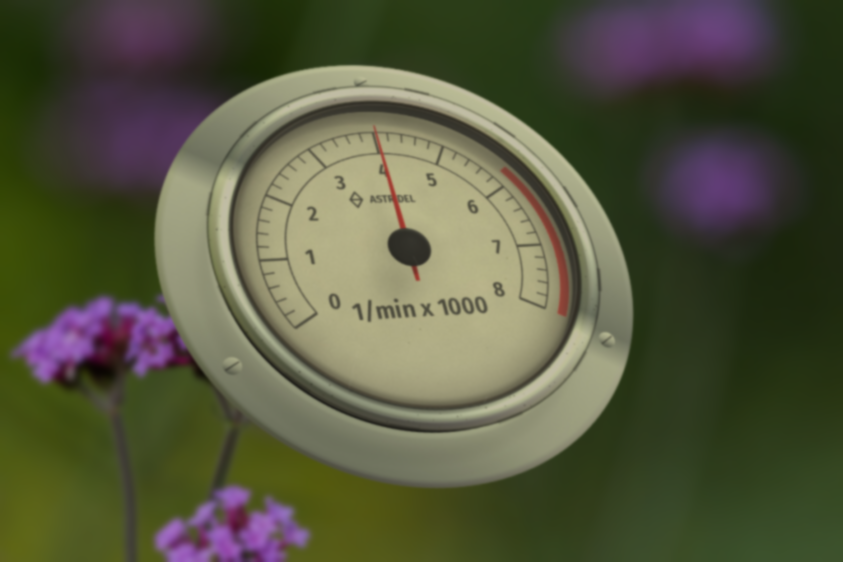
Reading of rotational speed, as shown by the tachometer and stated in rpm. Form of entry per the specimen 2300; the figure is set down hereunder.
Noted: 4000
